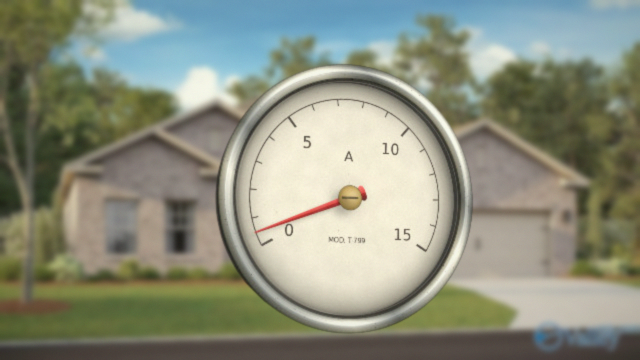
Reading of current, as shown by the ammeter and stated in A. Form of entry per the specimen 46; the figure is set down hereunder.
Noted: 0.5
